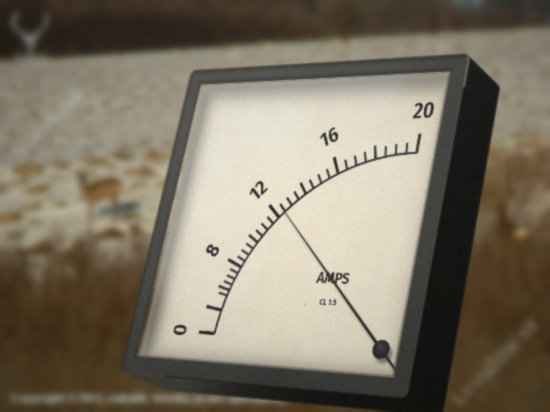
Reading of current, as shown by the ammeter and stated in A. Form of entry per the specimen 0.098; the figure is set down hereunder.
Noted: 12.5
